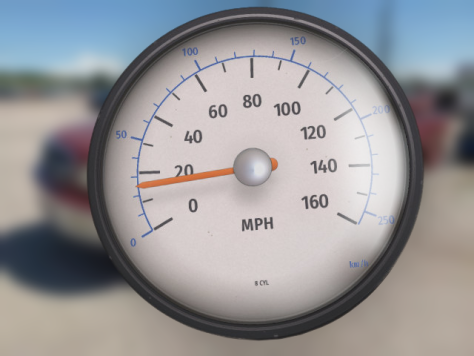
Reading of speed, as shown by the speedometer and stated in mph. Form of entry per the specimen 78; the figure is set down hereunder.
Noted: 15
